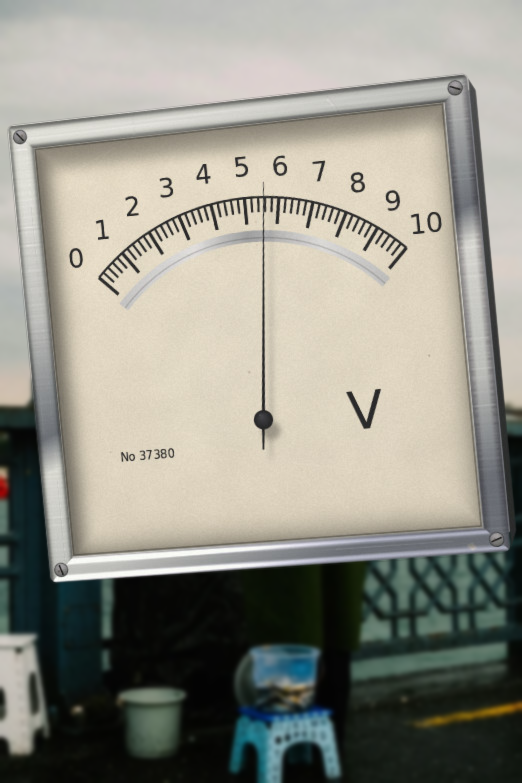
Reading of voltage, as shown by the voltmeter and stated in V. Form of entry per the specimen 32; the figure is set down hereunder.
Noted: 5.6
